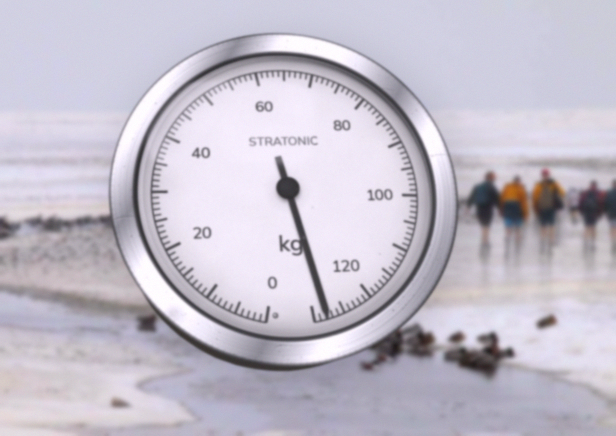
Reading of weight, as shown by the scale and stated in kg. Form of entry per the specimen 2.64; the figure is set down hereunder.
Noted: 128
